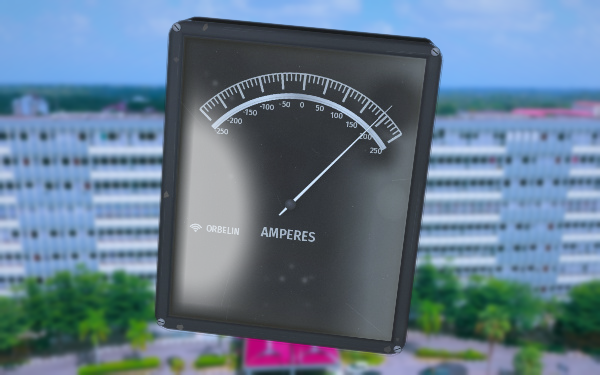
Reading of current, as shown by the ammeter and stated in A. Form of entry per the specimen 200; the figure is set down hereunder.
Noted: 190
